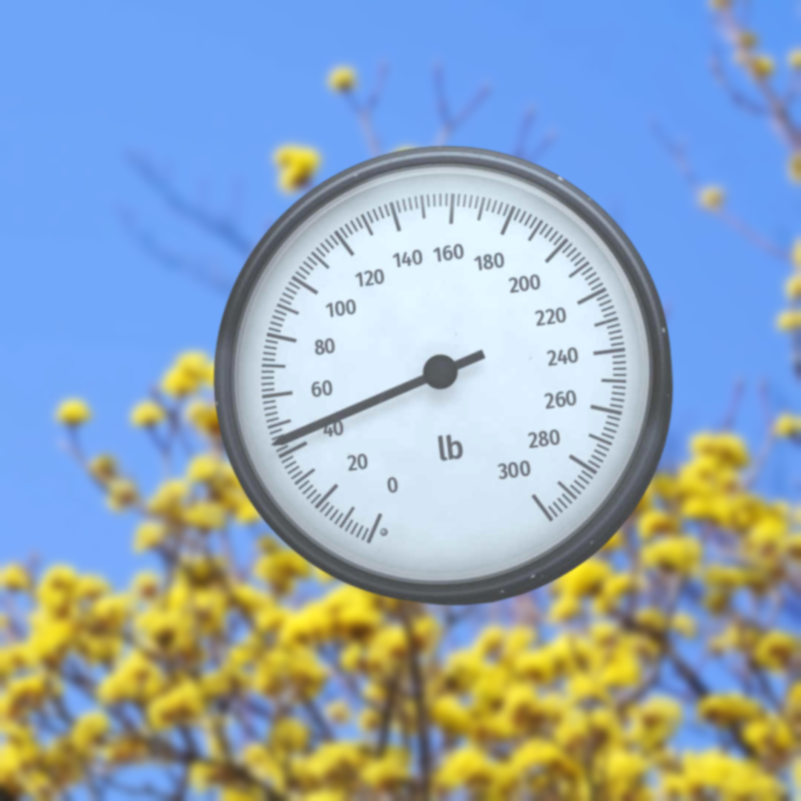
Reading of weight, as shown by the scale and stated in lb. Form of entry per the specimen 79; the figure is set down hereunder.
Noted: 44
